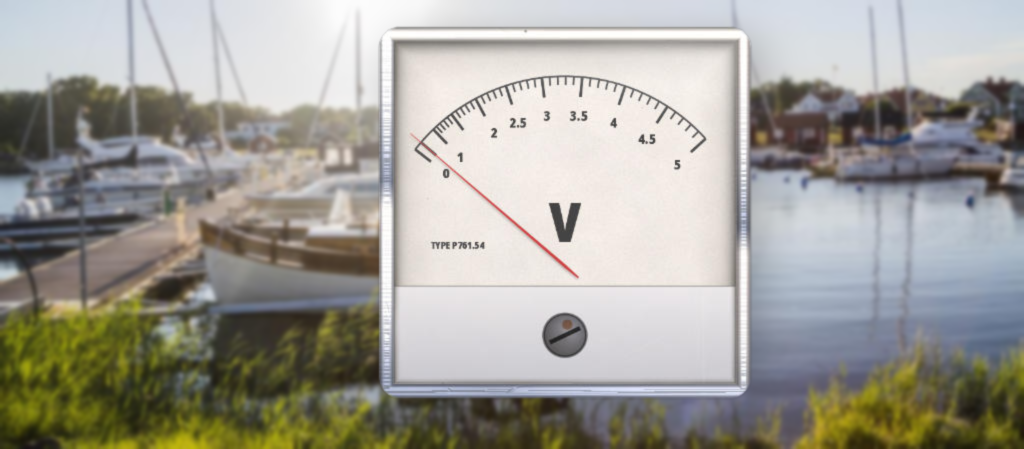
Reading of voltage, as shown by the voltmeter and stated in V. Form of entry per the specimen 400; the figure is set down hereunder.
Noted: 0.5
